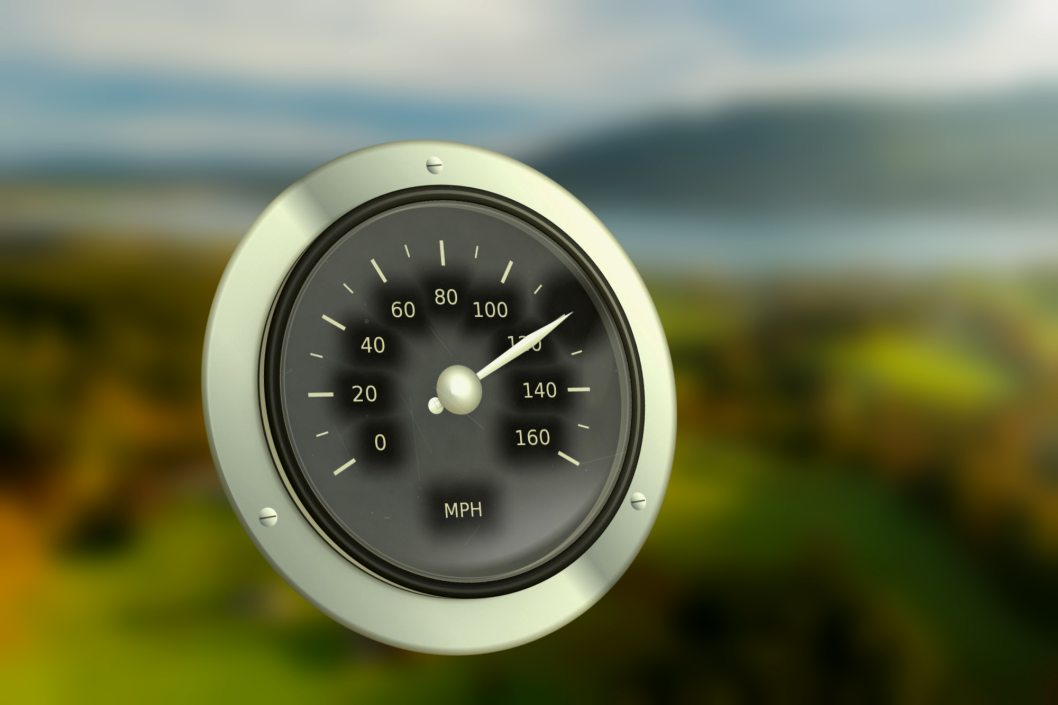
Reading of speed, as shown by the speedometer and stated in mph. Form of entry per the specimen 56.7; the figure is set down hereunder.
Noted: 120
